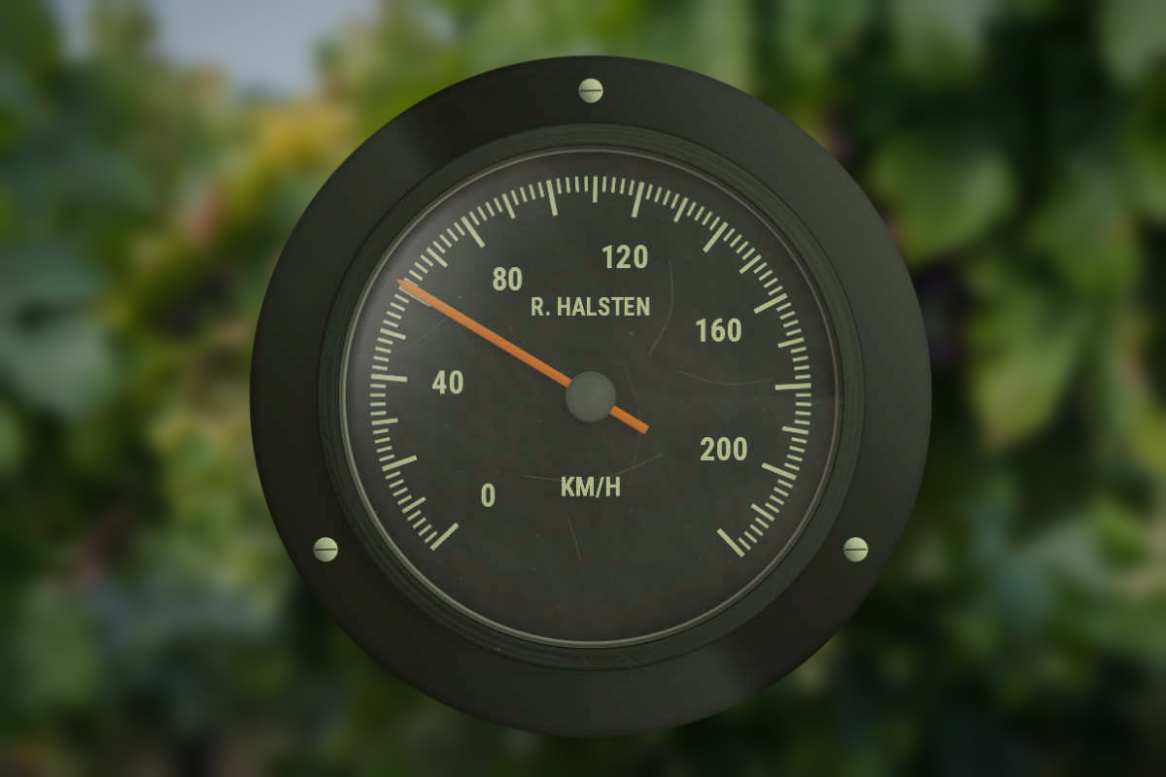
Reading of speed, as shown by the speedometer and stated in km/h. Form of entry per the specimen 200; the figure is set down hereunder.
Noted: 61
